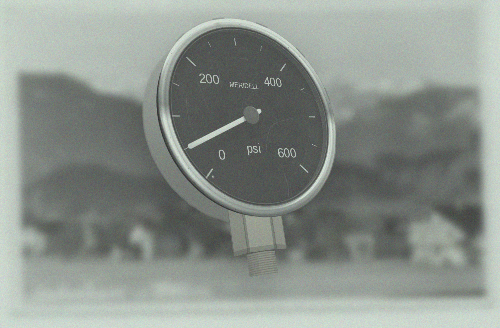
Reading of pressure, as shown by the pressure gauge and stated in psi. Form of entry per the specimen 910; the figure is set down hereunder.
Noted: 50
